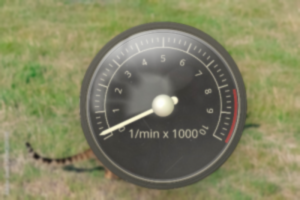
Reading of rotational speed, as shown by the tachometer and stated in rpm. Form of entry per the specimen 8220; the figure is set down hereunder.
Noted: 200
